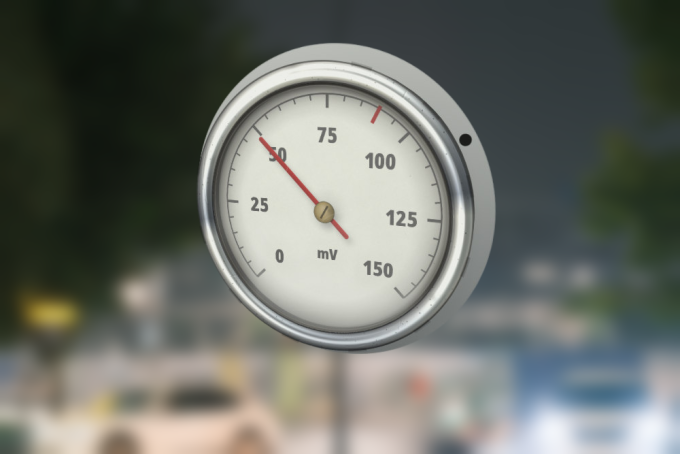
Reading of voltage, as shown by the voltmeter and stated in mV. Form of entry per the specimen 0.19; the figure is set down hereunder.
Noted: 50
